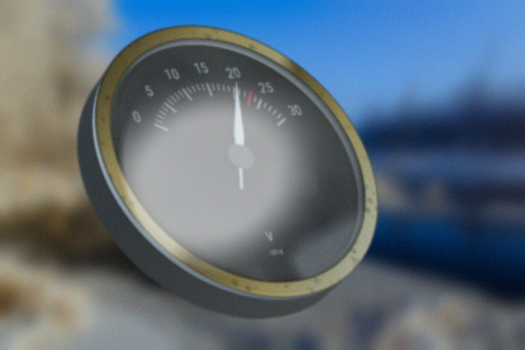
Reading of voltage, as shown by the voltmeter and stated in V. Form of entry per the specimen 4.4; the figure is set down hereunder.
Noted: 20
